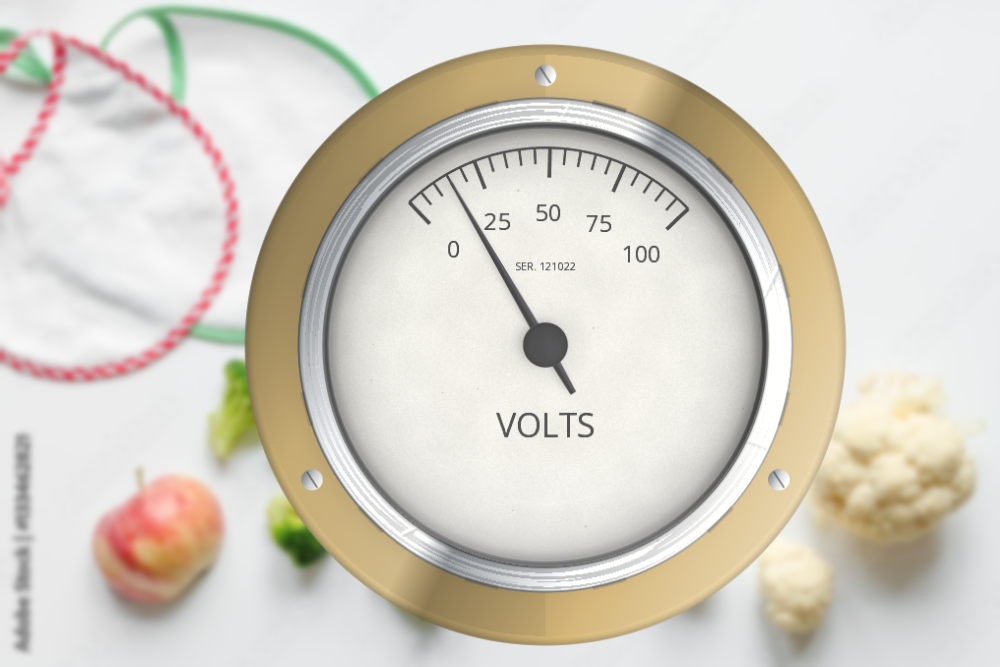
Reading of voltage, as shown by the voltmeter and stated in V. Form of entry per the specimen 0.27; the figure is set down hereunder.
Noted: 15
